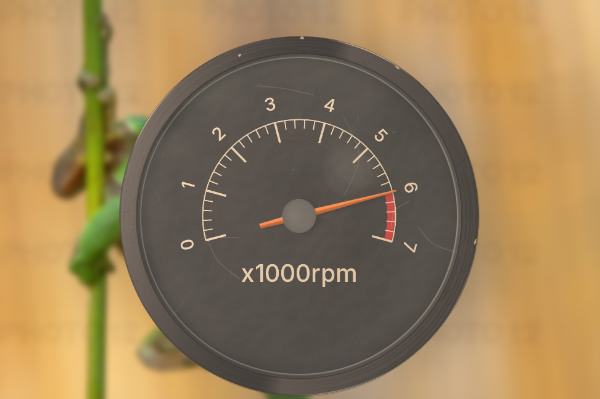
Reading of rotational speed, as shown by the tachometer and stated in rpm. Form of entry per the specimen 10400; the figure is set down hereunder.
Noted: 6000
